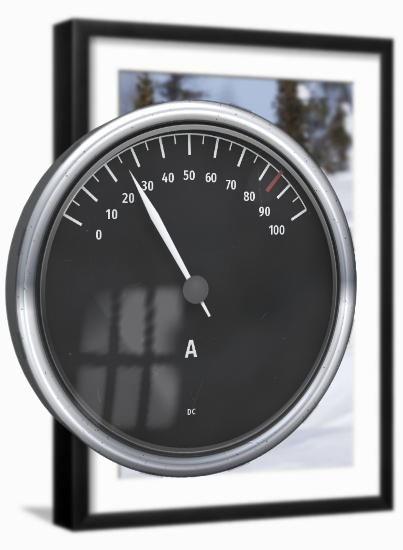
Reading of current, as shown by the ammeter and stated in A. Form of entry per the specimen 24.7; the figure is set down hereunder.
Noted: 25
